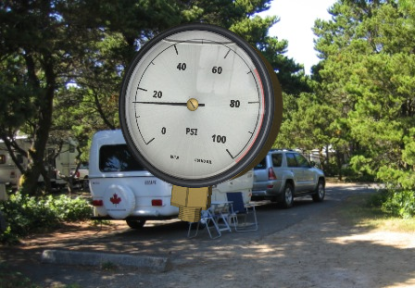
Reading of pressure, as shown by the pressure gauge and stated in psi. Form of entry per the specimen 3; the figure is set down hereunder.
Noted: 15
